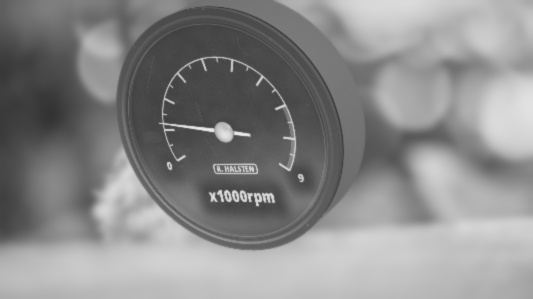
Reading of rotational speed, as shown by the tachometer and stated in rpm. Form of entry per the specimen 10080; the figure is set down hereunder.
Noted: 1250
